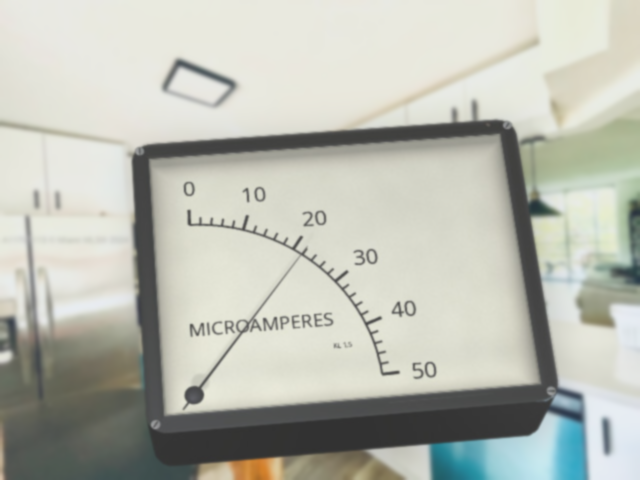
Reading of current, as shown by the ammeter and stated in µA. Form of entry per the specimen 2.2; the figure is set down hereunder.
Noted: 22
